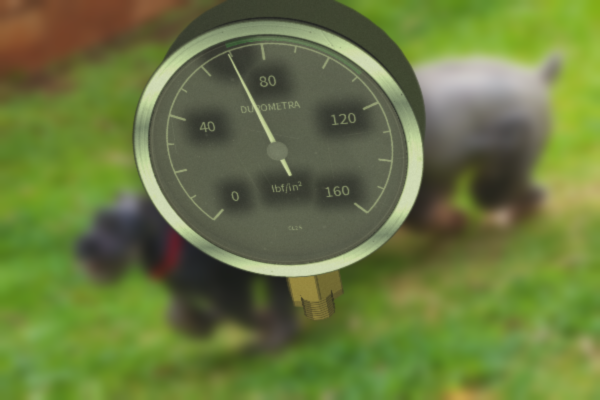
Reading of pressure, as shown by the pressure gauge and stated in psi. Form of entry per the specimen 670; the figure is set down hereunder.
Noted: 70
